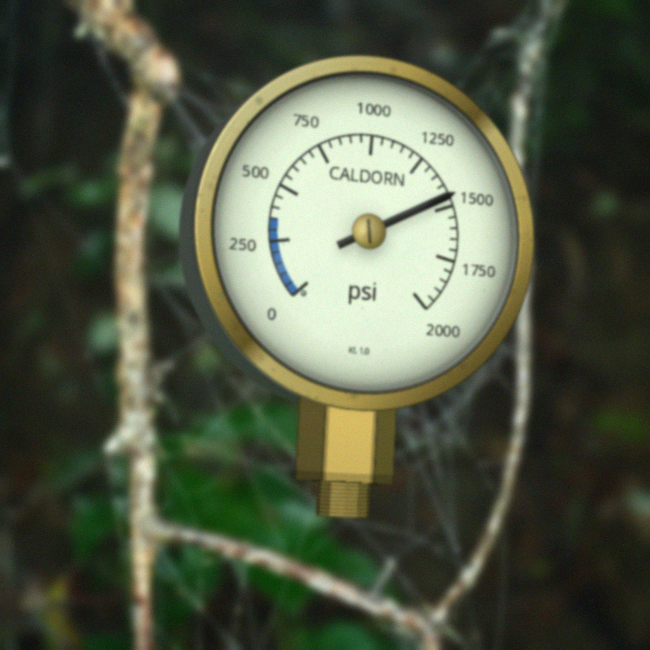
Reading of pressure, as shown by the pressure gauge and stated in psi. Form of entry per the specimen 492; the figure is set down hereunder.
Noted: 1450
